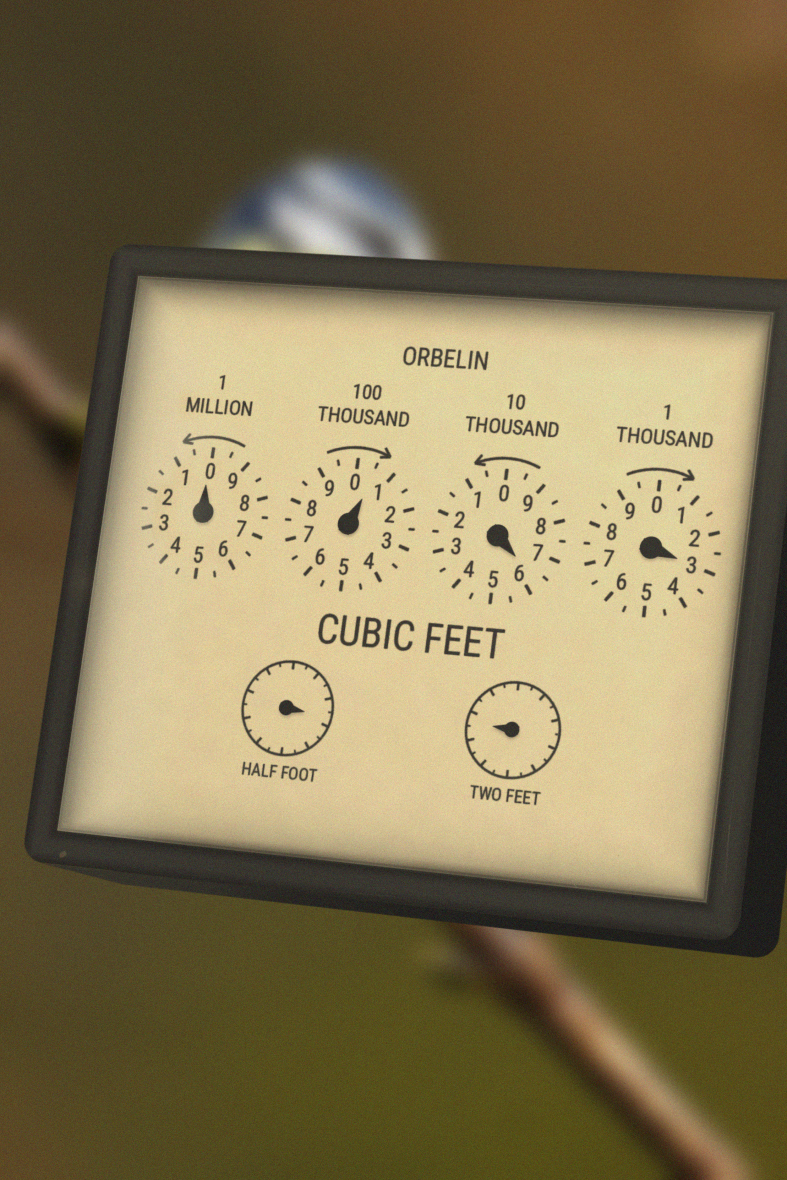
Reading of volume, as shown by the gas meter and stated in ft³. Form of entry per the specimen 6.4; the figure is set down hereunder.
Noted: 6300
